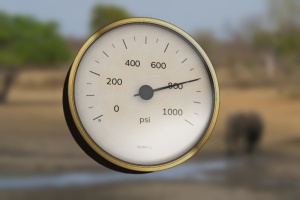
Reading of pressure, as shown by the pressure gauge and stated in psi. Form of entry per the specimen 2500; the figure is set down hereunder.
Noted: 800
